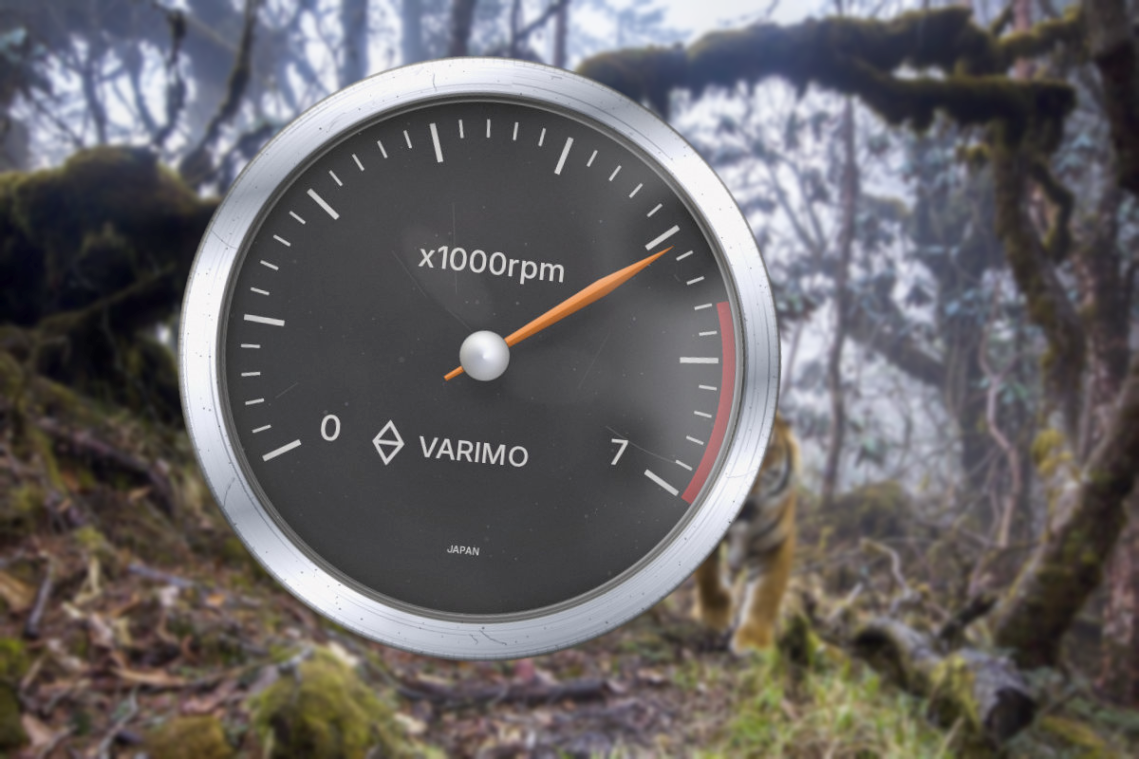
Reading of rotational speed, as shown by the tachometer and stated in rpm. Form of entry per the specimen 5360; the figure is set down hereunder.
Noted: 5100
